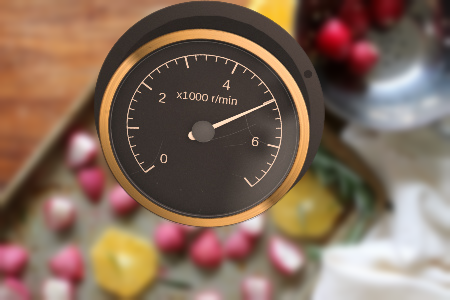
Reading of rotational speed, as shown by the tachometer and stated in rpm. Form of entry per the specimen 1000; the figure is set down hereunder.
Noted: 5000
